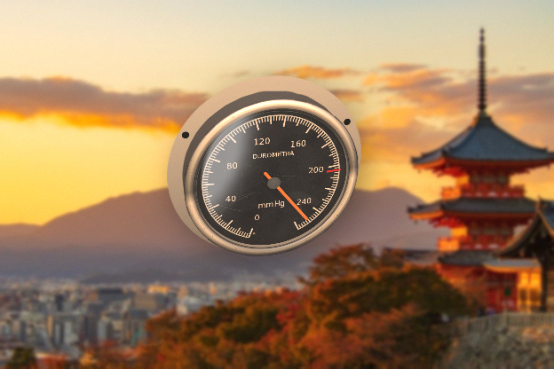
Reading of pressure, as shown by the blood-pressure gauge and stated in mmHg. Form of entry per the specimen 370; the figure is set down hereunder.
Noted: 250
